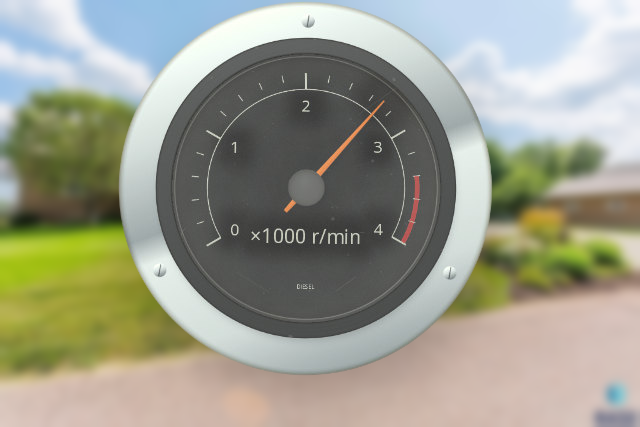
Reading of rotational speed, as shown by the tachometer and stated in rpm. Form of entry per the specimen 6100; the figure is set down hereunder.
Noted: 2700
